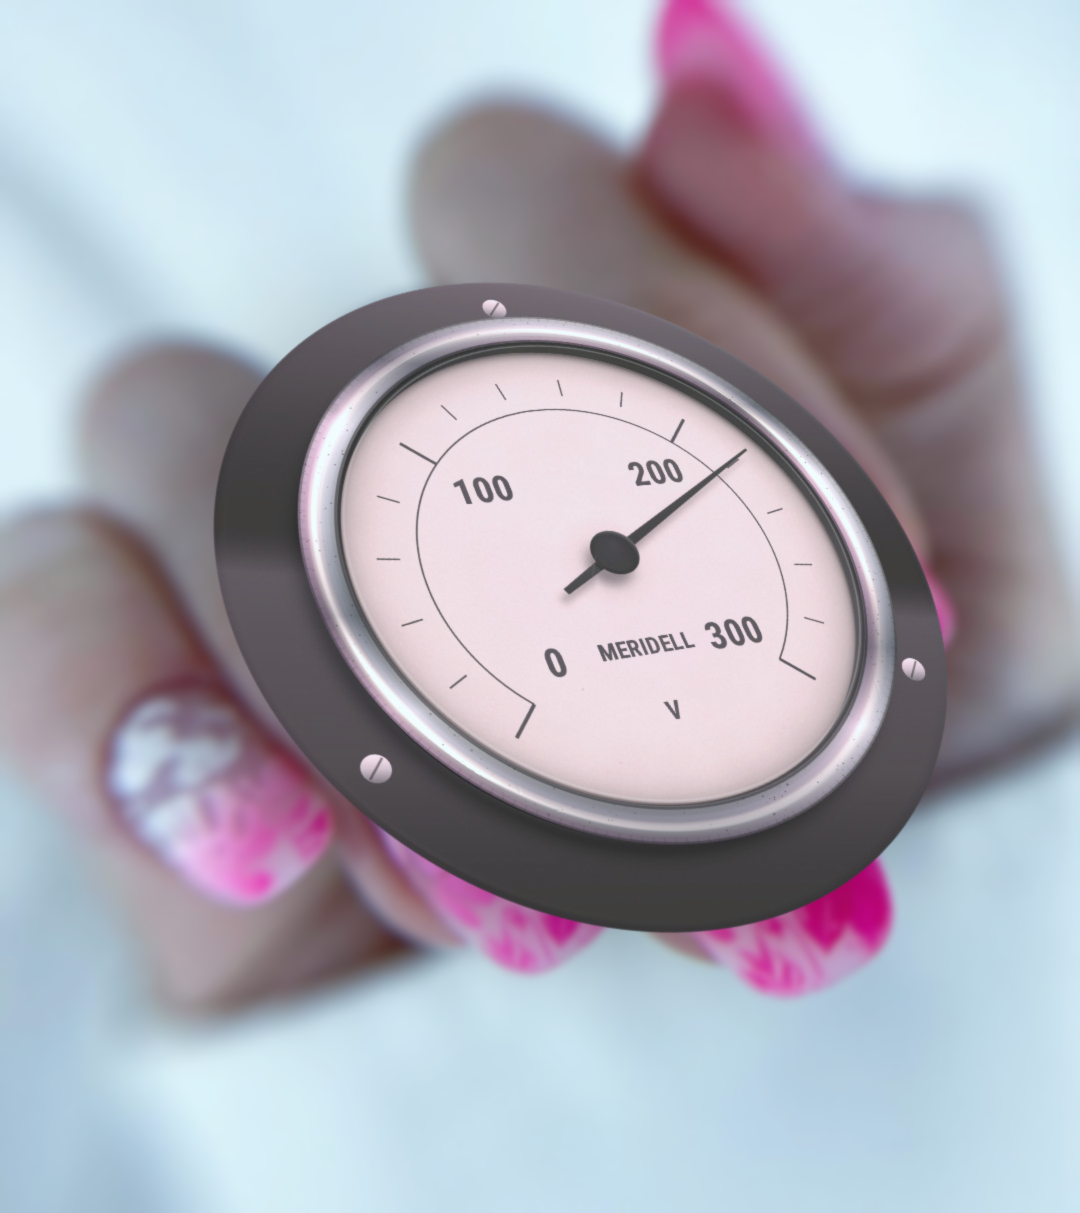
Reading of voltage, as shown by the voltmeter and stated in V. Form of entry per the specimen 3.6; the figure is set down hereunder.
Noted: 220
